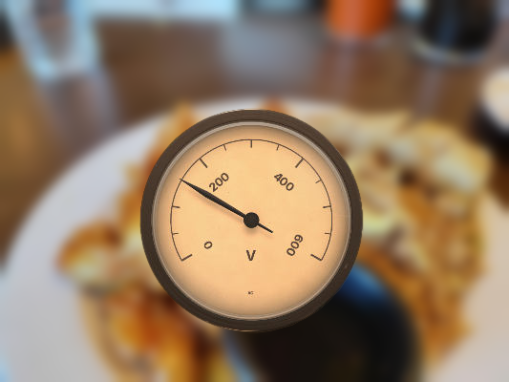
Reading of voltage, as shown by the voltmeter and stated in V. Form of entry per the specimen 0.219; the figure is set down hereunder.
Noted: 150
